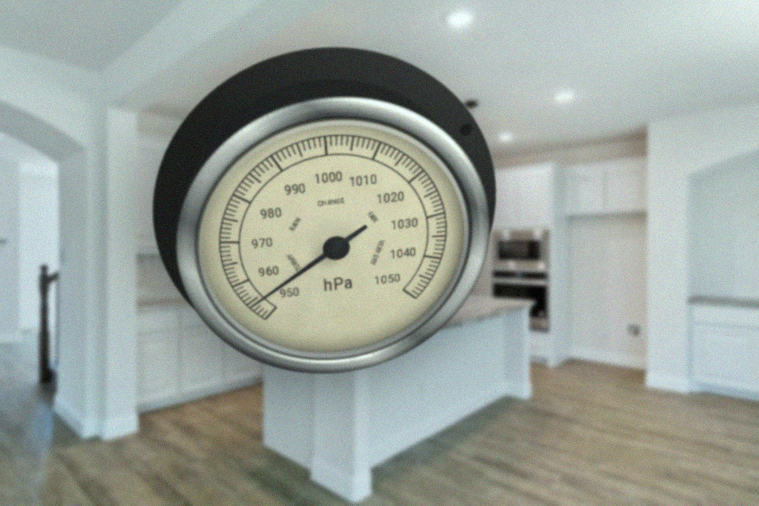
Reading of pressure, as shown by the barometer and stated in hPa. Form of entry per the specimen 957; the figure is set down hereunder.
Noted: 955
